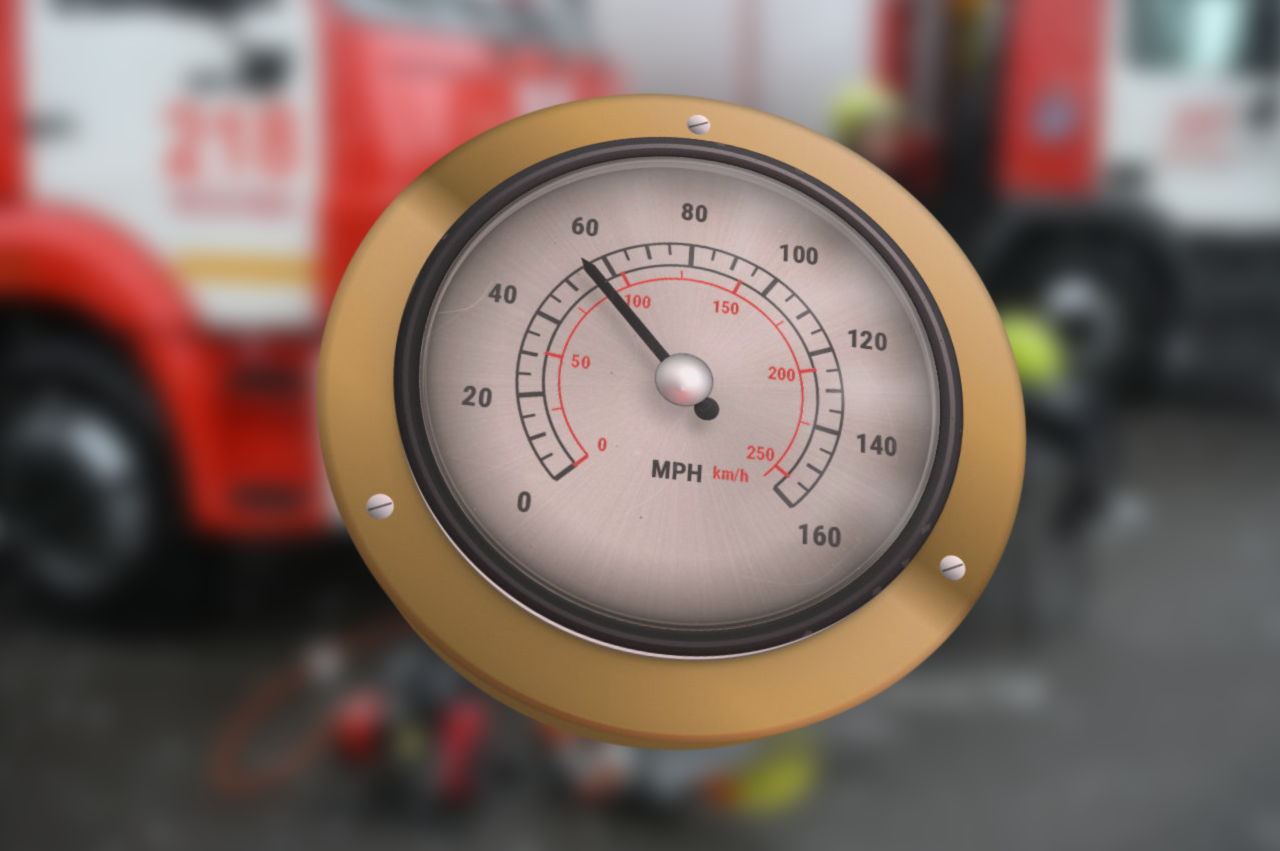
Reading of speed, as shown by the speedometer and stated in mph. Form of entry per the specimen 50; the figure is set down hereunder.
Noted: 55
